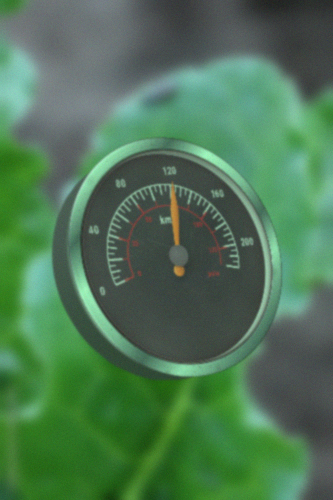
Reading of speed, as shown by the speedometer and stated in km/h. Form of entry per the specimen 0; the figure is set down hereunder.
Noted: 120
